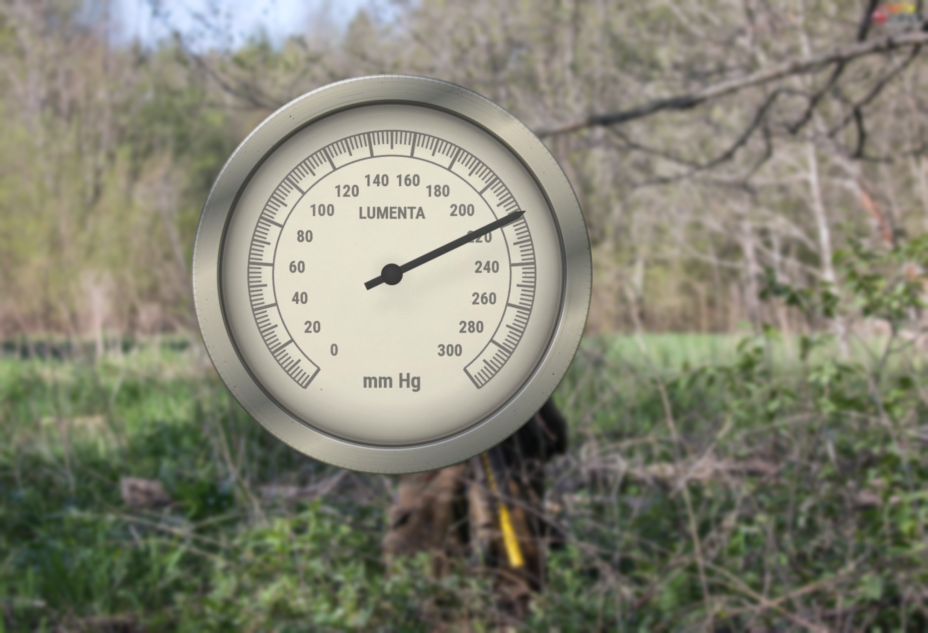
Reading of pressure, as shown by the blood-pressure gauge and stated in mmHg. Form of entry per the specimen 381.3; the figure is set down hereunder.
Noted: 218
